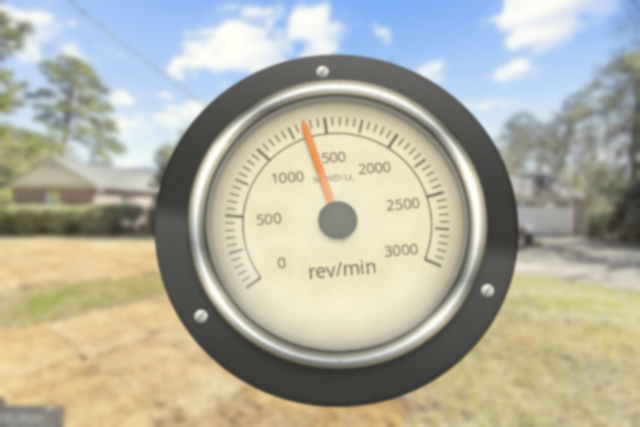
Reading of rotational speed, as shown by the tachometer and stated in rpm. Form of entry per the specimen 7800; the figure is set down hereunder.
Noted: 1350
